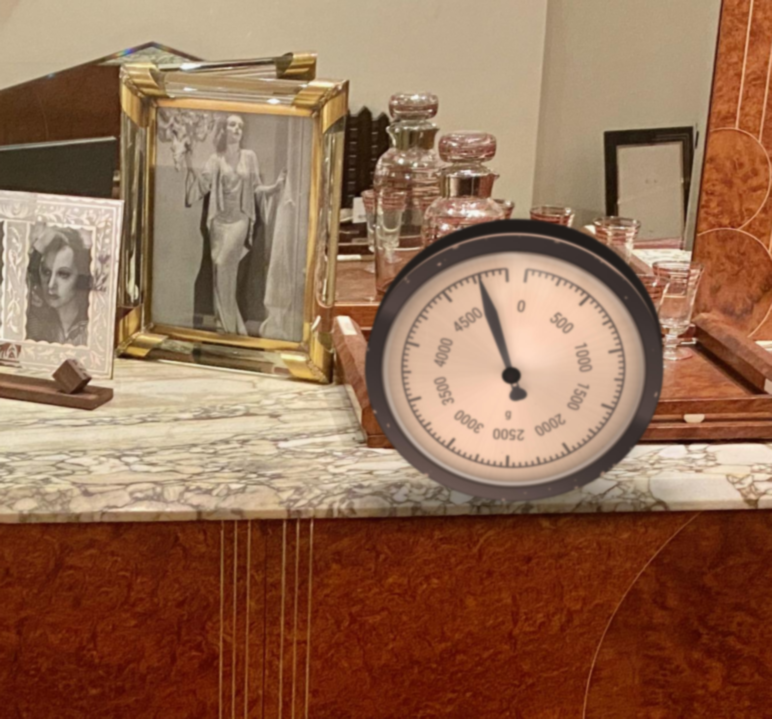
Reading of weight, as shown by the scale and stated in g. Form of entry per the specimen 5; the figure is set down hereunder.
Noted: 4800
